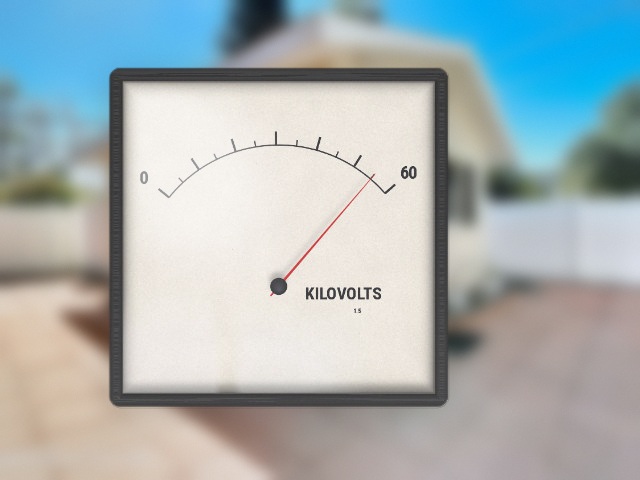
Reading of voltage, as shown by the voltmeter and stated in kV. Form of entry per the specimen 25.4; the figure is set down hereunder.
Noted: 55
